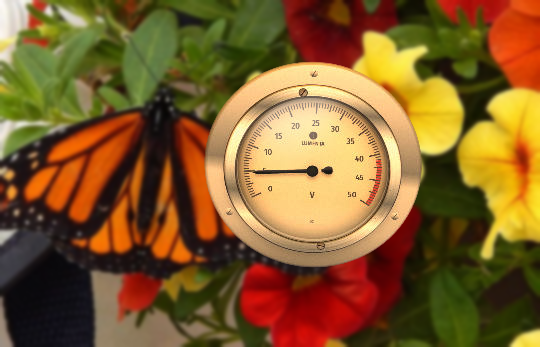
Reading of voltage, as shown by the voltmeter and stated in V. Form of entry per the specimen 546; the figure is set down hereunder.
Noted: 5
